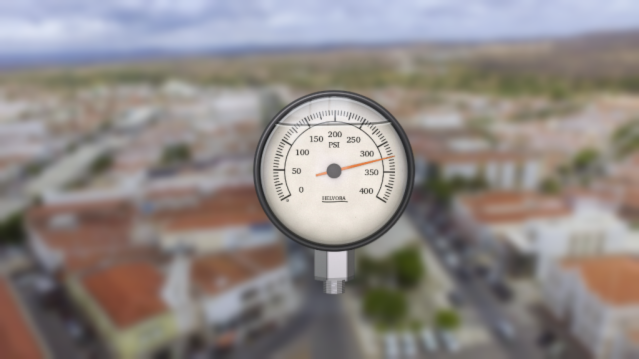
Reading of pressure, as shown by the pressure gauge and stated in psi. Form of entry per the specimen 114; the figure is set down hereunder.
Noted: 325
